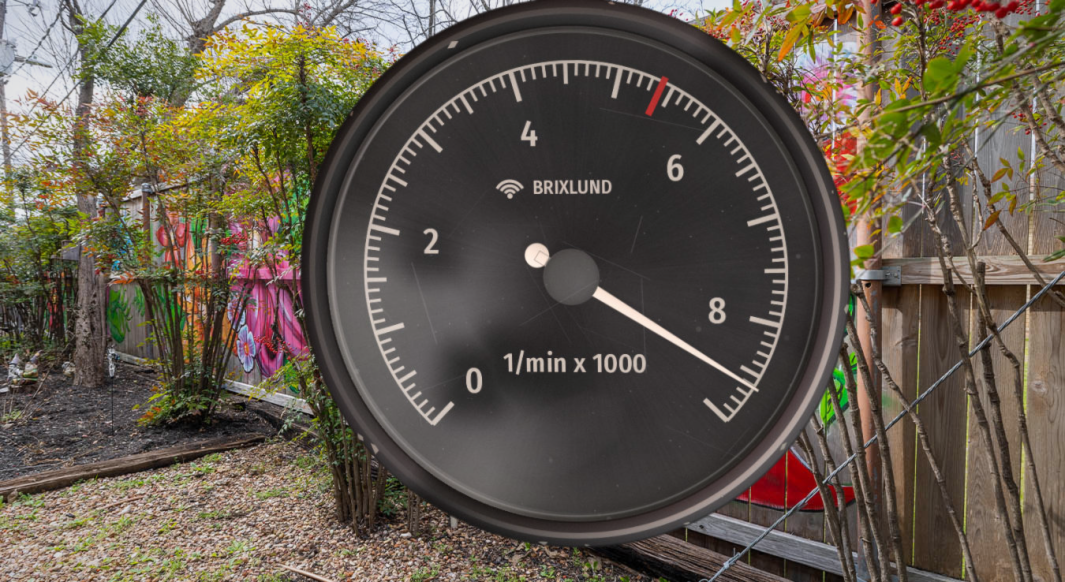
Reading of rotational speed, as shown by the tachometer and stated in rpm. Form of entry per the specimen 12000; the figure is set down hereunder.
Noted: 8600
